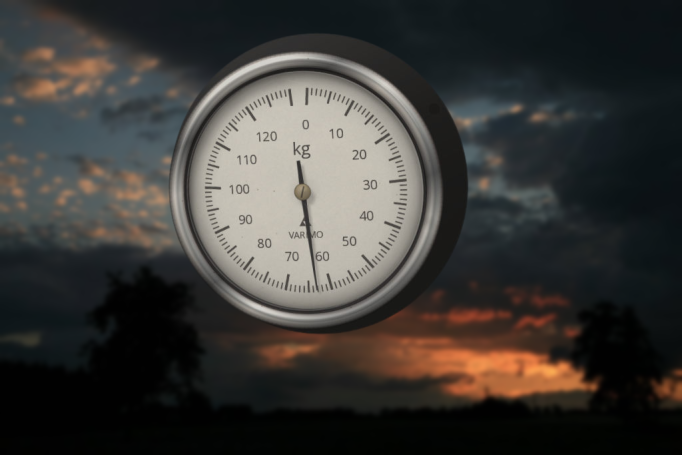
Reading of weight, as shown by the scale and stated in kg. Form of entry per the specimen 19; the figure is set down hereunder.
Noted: 63
